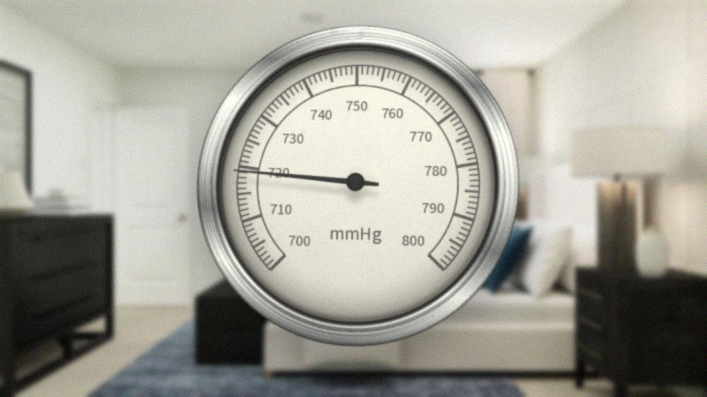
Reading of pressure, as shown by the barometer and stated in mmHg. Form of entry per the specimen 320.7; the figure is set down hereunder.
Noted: 719
